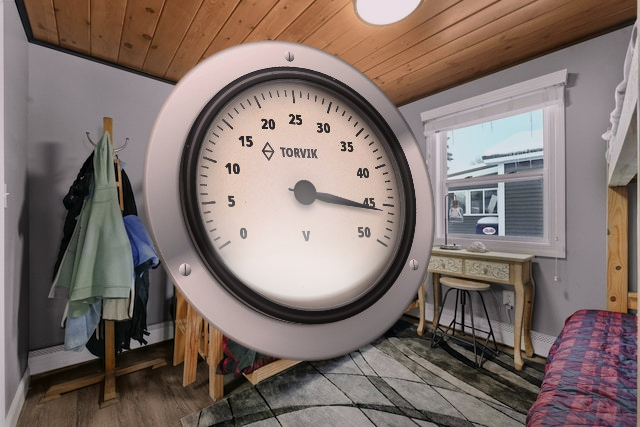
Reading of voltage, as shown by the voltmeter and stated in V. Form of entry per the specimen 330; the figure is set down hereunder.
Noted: 46
